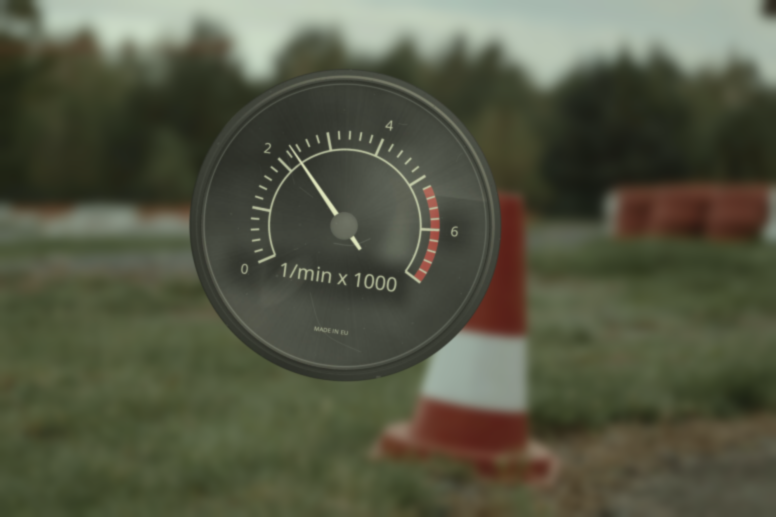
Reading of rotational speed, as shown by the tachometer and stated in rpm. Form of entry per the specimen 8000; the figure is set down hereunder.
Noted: 2300
